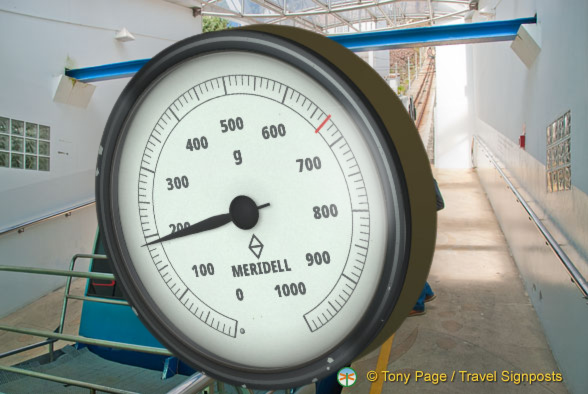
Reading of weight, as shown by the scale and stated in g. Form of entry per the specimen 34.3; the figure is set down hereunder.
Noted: 190
